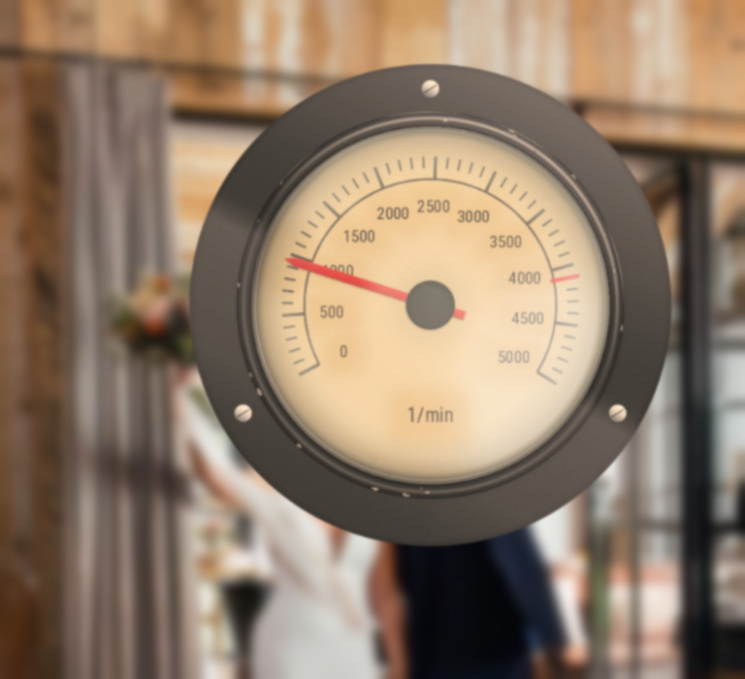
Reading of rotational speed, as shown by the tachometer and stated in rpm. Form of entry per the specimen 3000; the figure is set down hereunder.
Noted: 950
